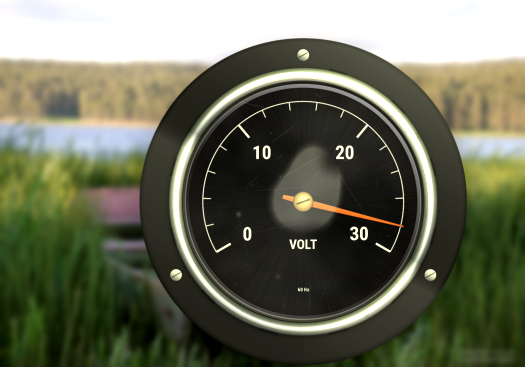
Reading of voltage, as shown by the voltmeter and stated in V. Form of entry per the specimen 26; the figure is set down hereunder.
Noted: 28
